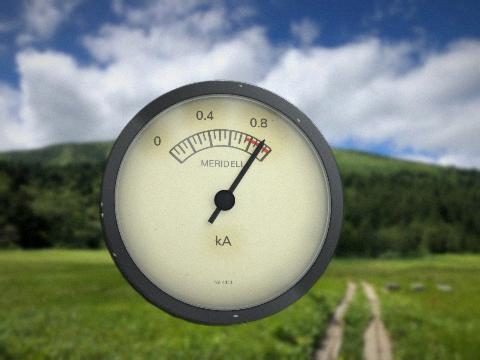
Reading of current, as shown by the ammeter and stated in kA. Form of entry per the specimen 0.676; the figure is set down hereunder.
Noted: 0.9
